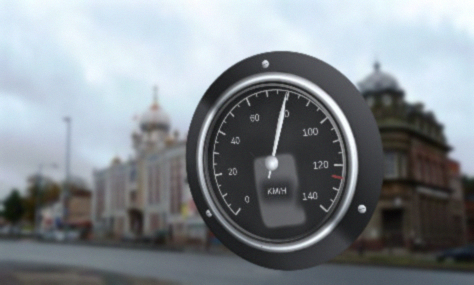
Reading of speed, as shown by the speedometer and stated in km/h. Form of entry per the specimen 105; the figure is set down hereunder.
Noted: 80
